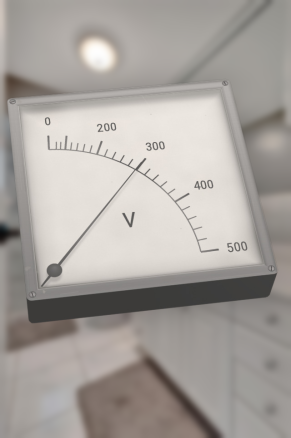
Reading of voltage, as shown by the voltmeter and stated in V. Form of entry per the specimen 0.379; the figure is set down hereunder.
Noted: 300
